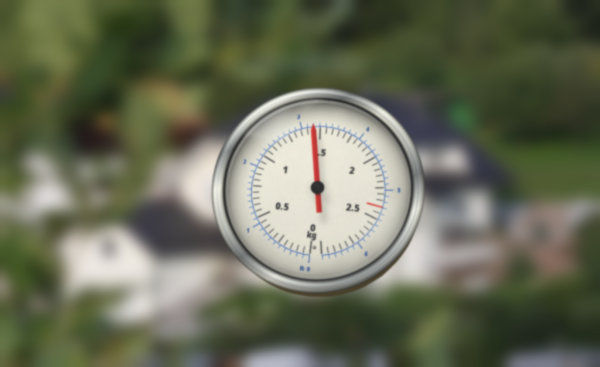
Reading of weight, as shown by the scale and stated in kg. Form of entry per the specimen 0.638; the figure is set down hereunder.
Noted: 1.45
